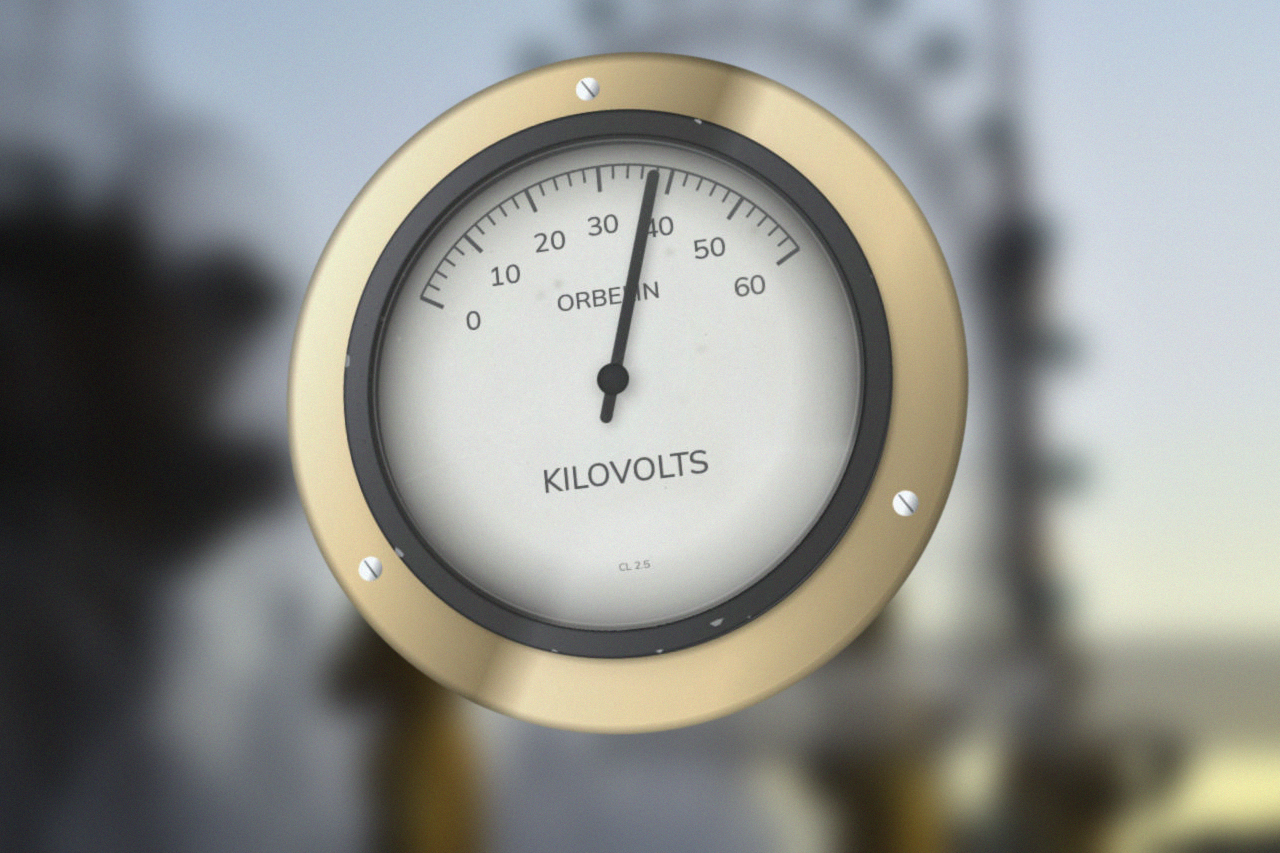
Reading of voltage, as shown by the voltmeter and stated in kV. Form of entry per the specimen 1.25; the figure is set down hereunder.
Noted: 38
